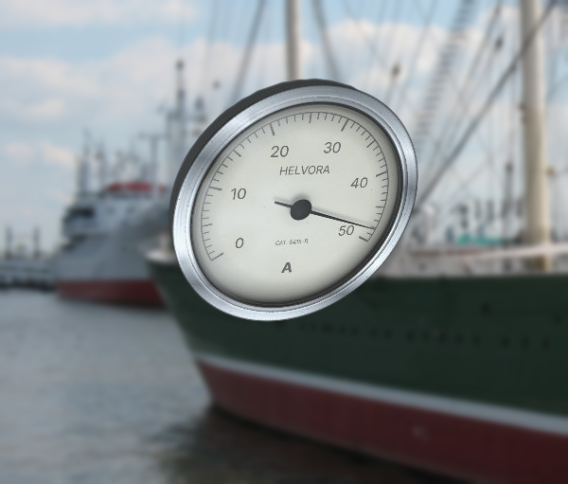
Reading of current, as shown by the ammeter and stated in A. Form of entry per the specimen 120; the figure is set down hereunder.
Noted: 48
